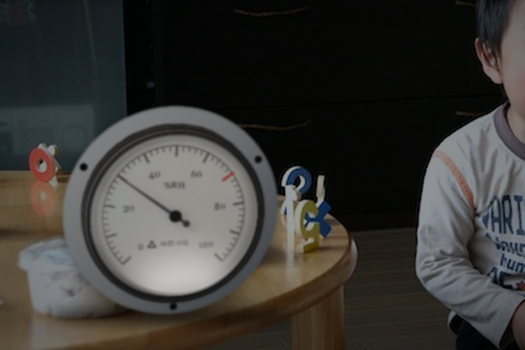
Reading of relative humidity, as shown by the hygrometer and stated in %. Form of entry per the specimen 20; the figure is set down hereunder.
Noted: 30
